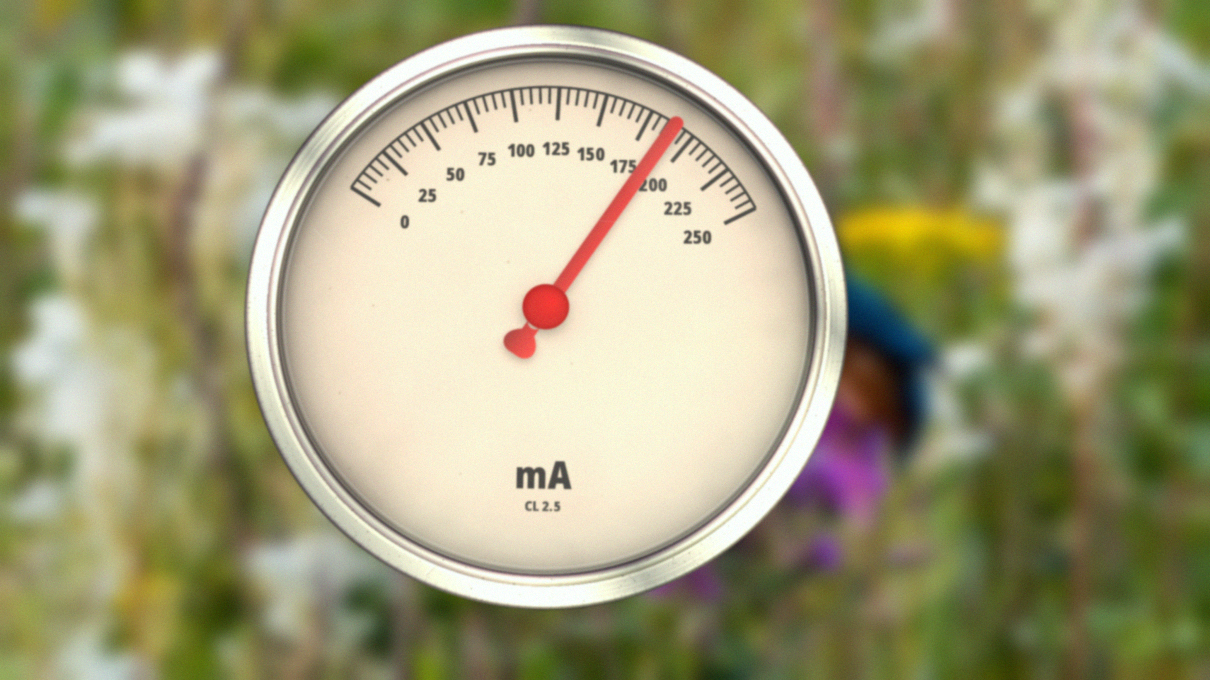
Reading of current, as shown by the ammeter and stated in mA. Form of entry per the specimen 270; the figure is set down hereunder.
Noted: 190
